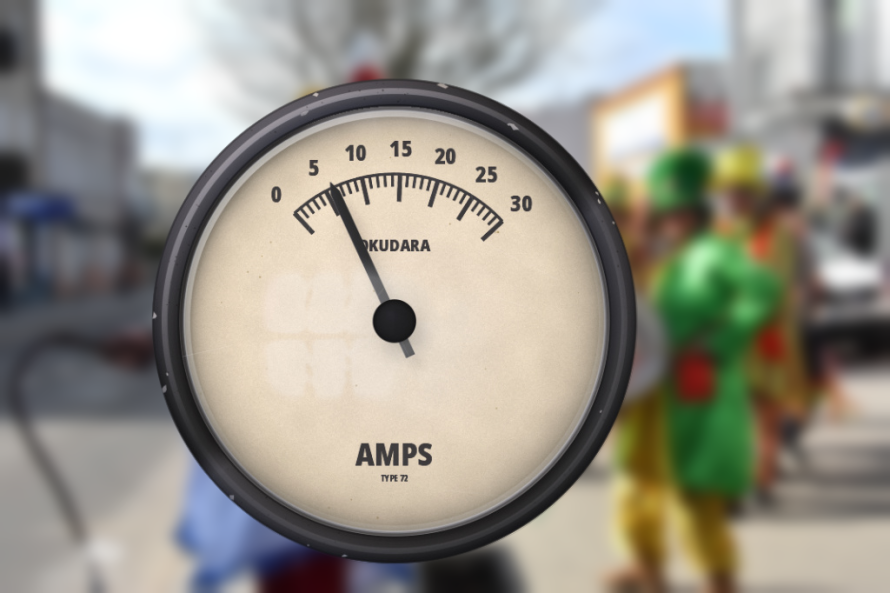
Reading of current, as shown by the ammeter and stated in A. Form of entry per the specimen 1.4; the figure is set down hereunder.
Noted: 6
